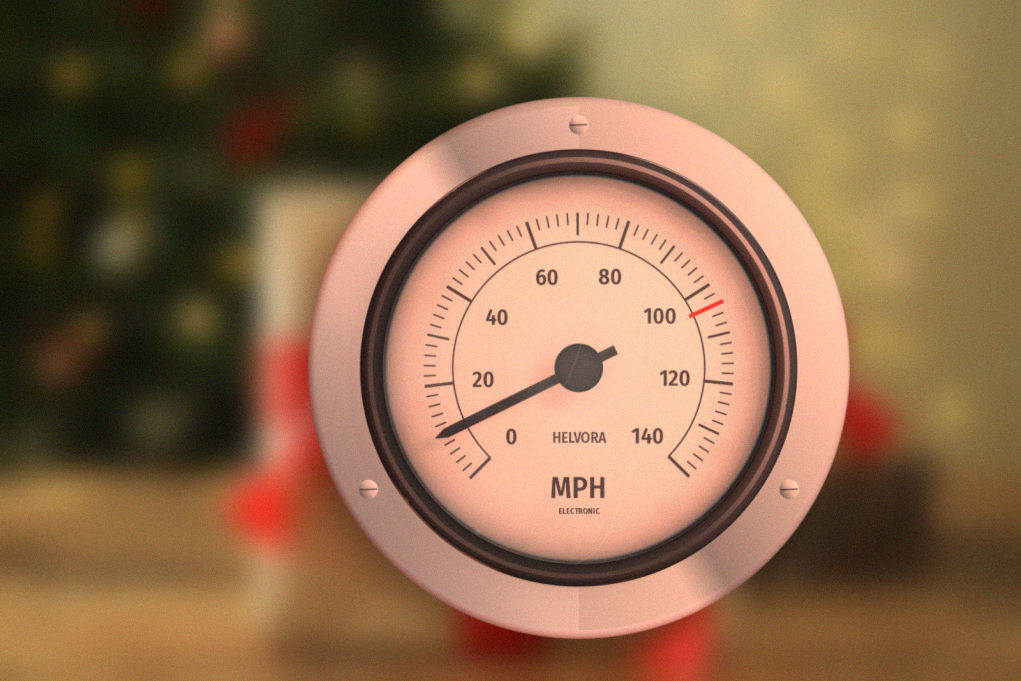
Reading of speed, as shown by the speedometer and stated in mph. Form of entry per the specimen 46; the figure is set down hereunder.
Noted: 10
